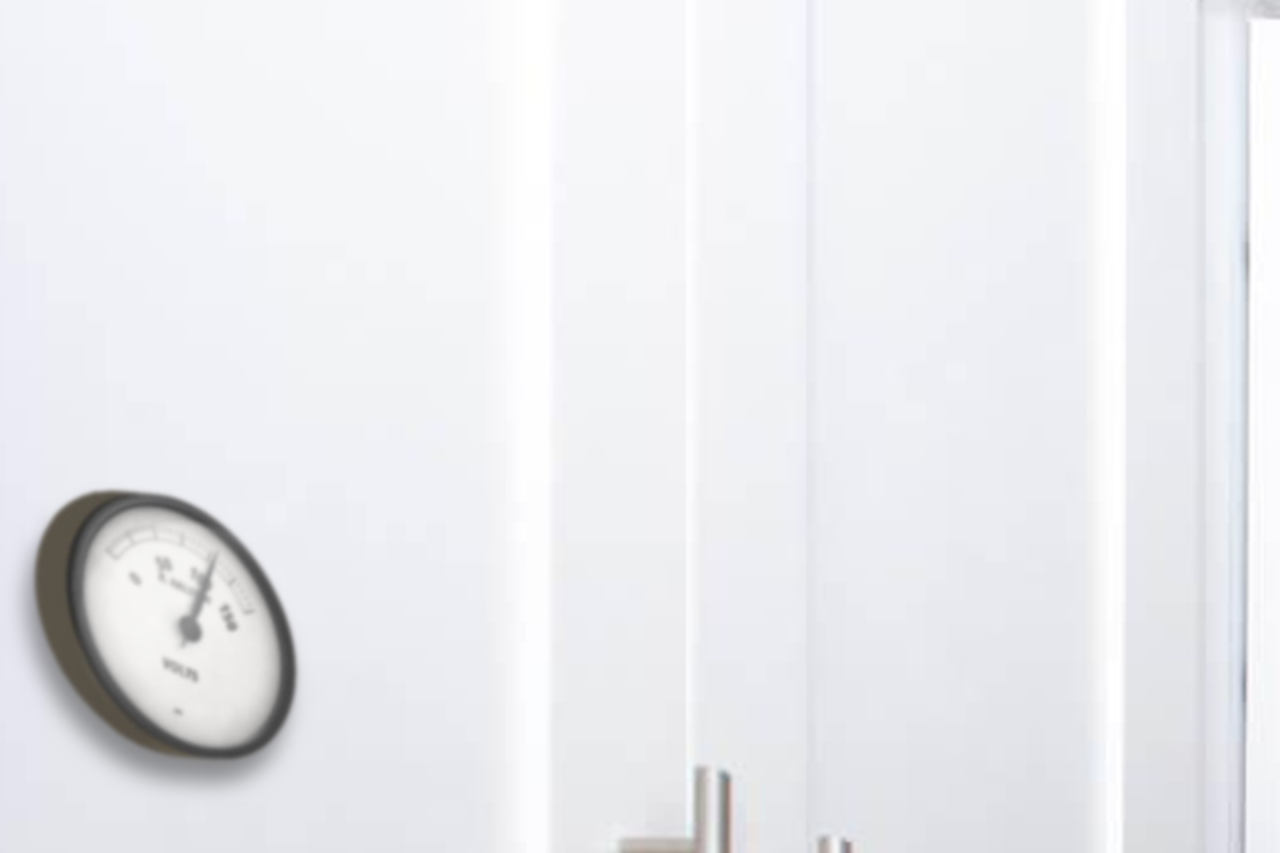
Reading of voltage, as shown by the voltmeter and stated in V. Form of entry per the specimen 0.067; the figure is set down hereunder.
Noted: 100
